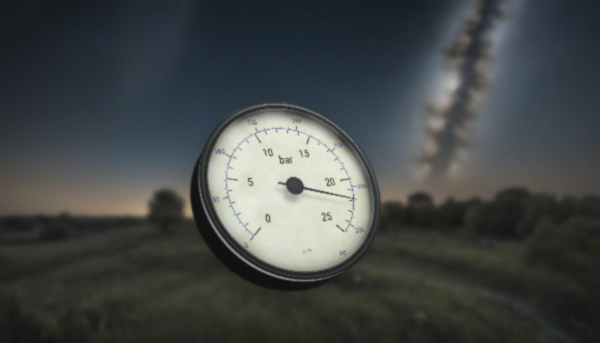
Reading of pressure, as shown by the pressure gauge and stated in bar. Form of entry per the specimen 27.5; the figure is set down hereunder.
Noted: 22
